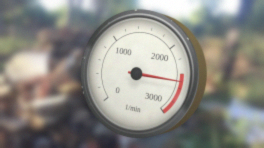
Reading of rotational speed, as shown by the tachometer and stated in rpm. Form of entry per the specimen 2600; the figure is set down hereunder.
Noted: 2500
